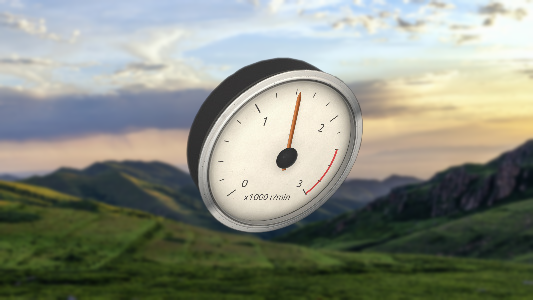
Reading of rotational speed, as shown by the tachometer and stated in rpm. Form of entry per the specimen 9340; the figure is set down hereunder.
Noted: 1400
